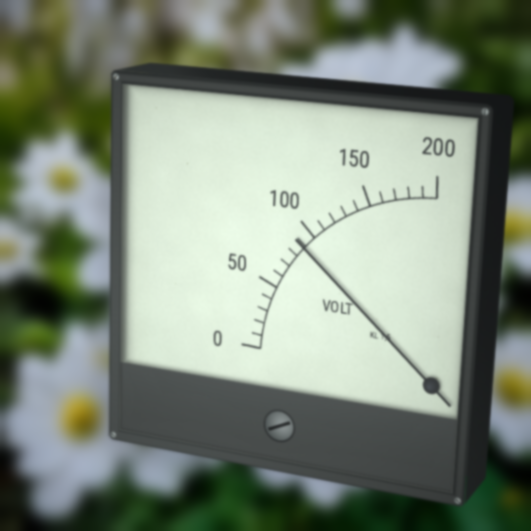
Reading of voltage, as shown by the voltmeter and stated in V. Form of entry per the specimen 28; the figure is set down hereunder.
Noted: 90
